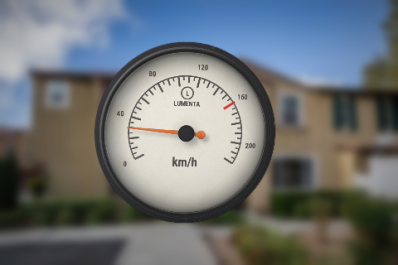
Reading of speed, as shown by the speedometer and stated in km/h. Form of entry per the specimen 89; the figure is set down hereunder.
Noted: 30
